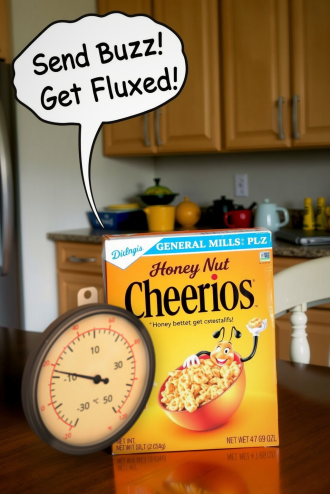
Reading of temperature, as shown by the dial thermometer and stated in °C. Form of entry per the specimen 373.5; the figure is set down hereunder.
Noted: -8
